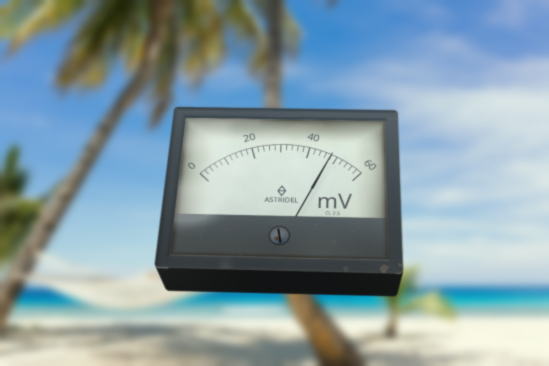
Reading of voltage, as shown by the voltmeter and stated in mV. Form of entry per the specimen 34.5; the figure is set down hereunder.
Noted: 48
